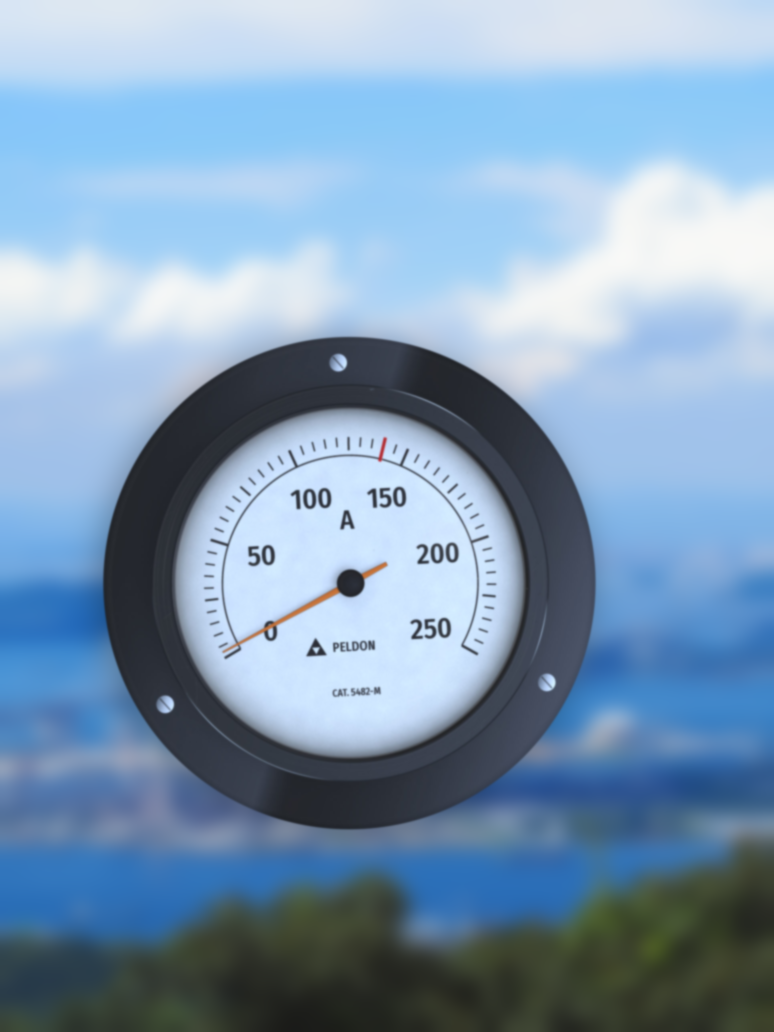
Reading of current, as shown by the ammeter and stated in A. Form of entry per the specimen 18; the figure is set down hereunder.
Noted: 2.5
